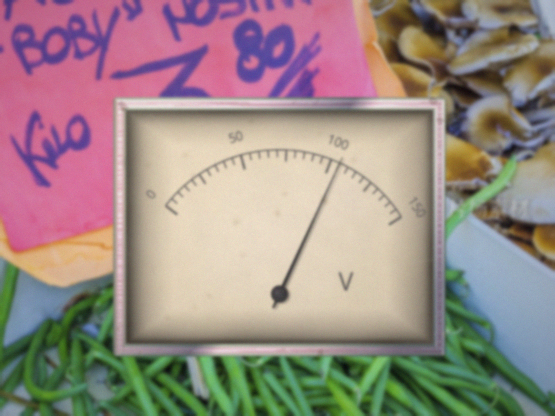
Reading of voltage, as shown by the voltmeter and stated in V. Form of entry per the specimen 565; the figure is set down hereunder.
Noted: 105
